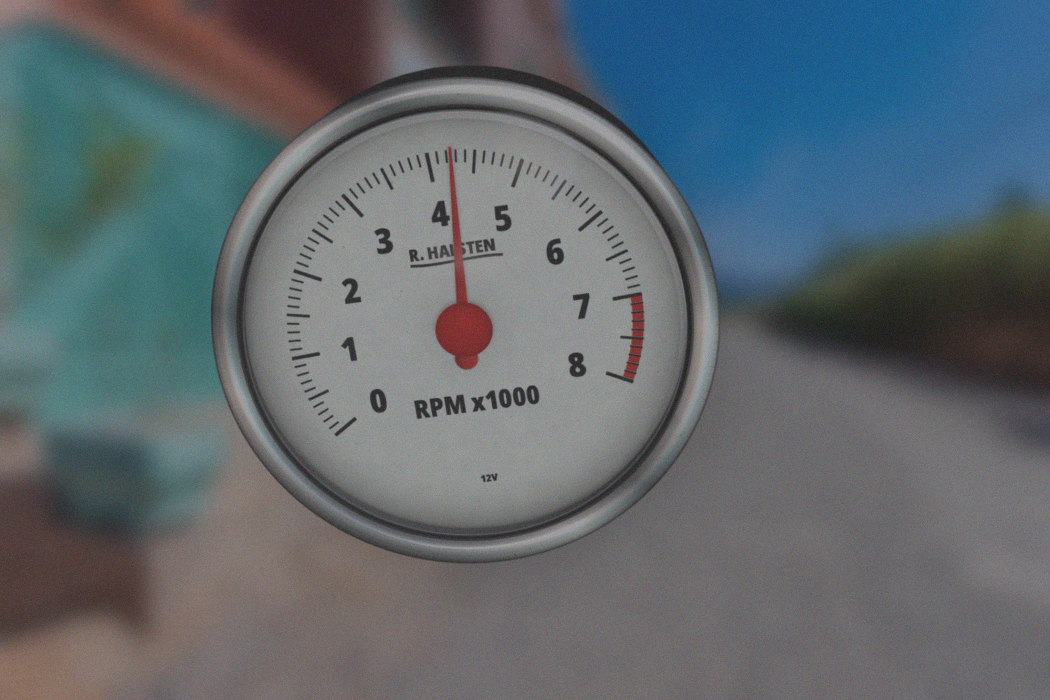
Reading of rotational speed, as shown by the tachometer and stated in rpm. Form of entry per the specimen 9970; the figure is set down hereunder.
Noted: 4250
